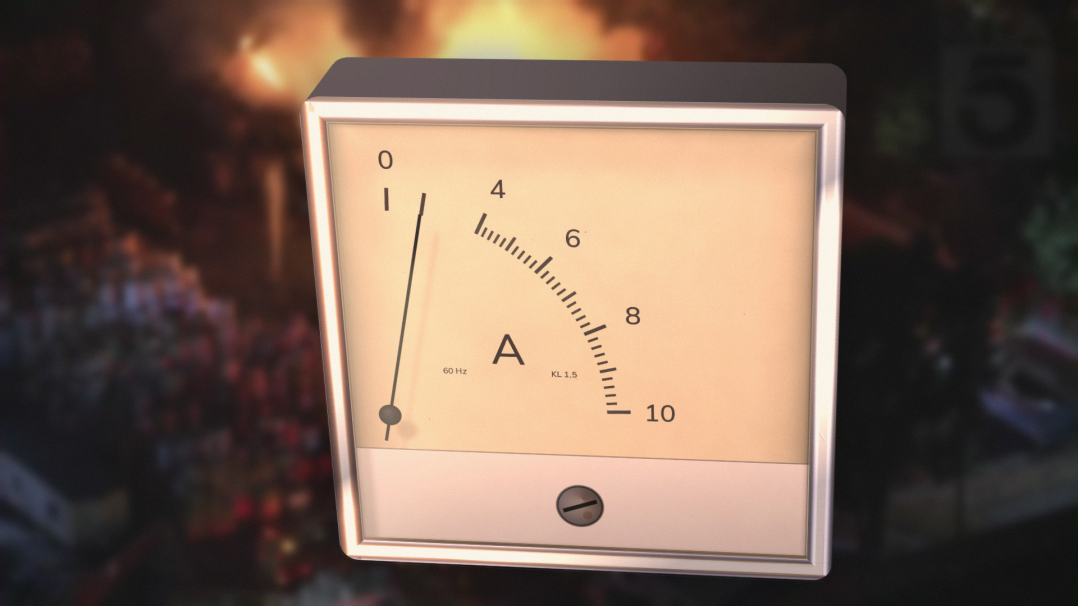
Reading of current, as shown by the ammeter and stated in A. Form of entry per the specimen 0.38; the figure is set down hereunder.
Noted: 2
